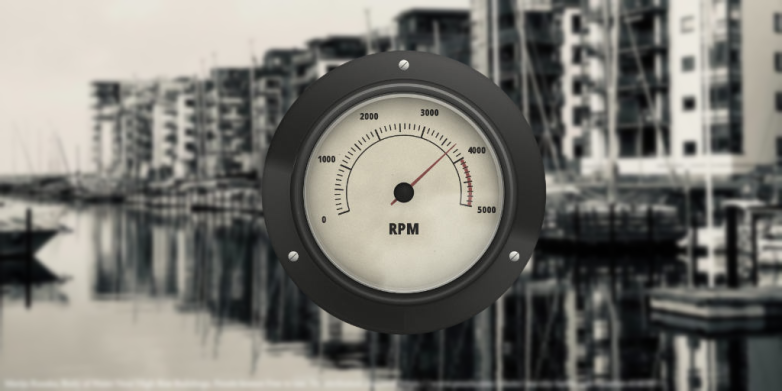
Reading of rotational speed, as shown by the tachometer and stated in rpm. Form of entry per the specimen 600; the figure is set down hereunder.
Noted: 3700
